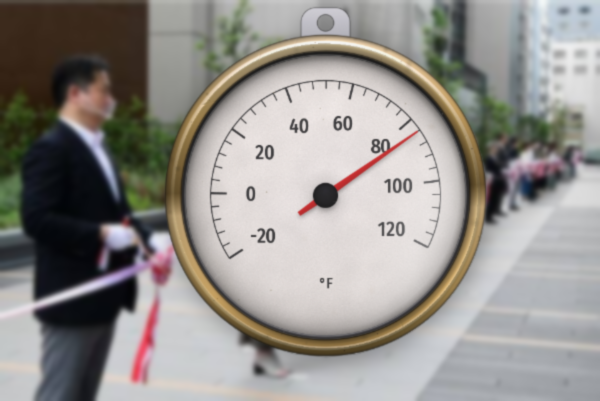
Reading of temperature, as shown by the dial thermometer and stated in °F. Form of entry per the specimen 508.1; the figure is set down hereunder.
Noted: 84
